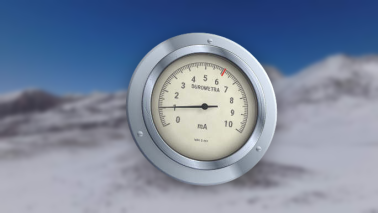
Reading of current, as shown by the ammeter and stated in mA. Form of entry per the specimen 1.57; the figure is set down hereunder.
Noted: 1
